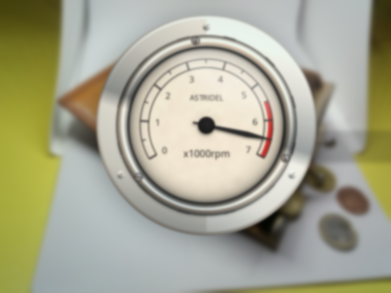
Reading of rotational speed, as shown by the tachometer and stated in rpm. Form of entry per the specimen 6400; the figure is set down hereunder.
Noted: 6500
